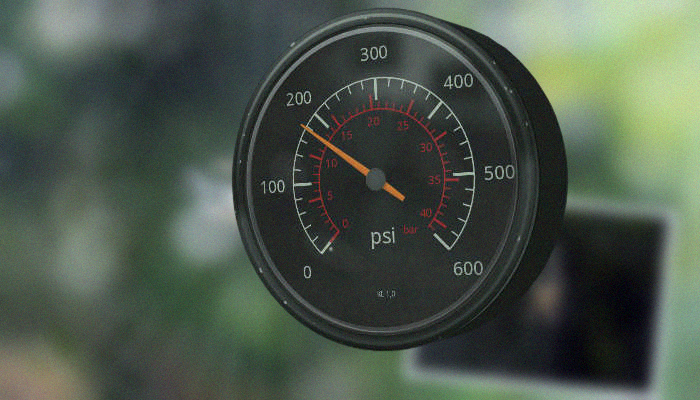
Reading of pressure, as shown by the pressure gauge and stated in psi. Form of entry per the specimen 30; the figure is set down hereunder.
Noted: 180
